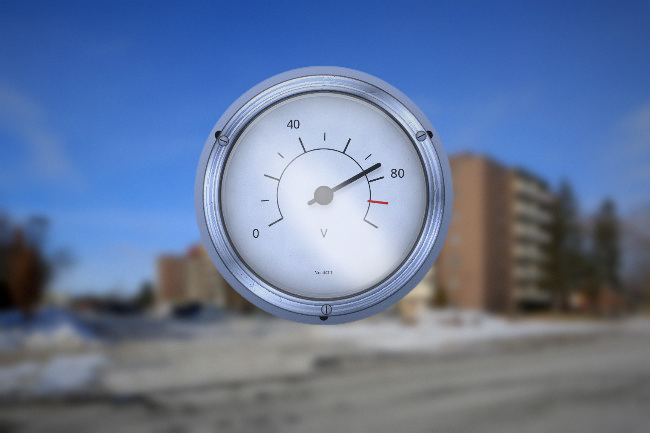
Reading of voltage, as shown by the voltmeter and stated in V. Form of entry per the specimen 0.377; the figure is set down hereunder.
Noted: 75
